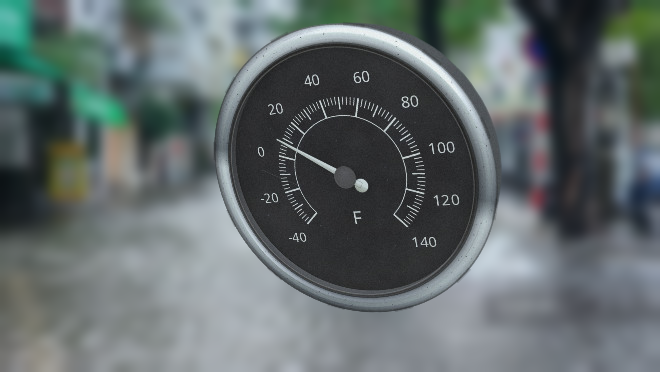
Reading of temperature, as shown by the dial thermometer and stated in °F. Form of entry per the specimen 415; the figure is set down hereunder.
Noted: 10
